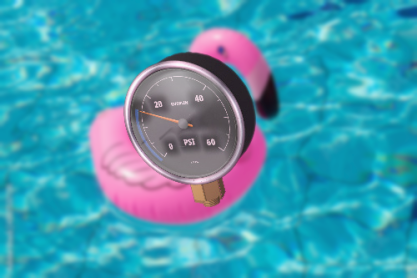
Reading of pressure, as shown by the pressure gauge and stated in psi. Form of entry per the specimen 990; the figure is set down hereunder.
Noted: 15
